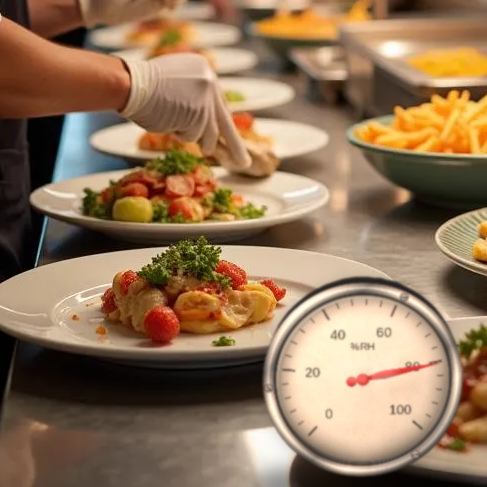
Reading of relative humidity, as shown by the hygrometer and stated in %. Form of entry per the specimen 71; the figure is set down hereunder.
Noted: 80
